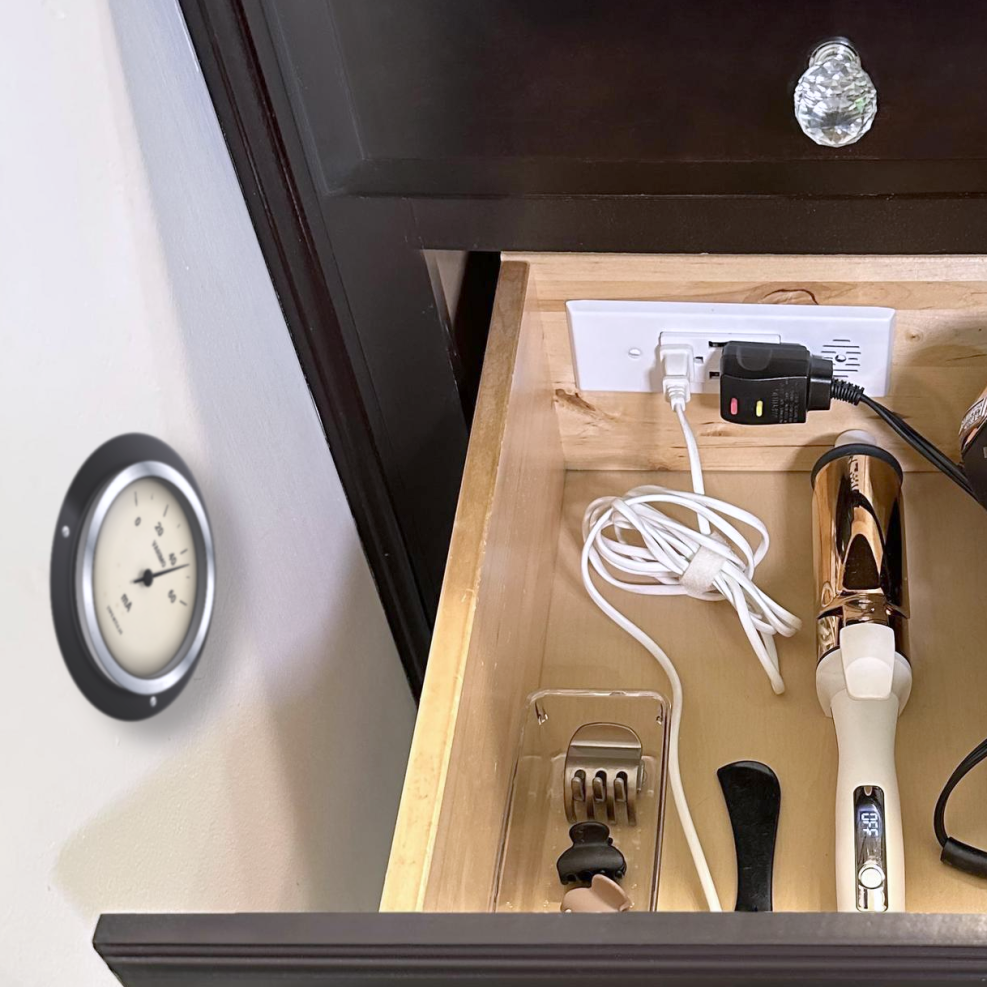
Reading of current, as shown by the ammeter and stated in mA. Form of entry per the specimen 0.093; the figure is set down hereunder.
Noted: 45
